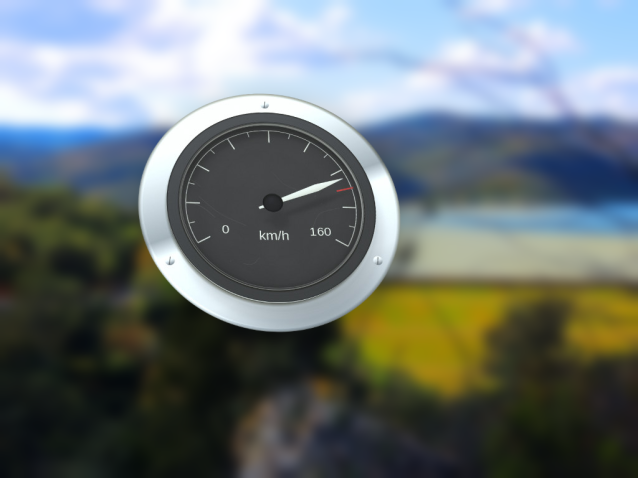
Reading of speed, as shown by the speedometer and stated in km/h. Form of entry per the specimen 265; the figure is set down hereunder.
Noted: 125
